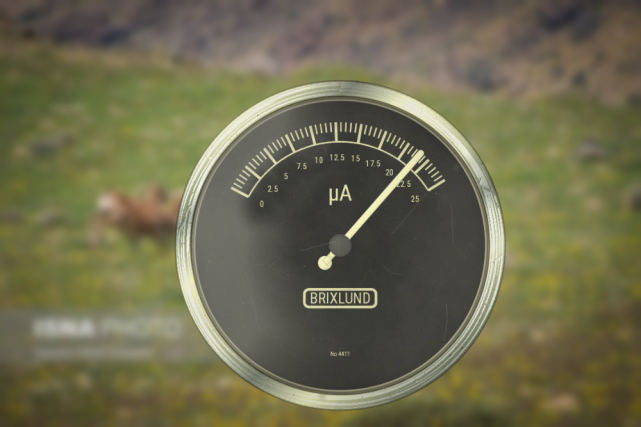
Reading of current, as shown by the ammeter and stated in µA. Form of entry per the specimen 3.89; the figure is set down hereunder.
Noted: 21.5
